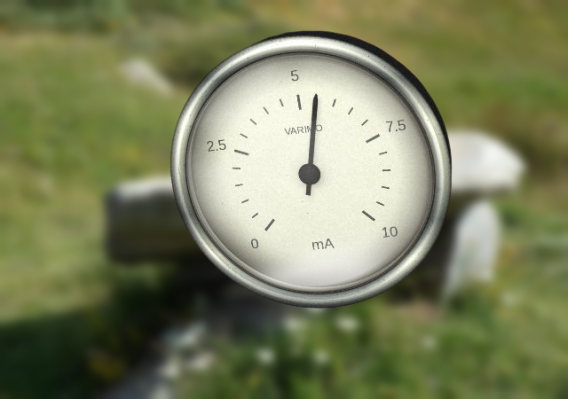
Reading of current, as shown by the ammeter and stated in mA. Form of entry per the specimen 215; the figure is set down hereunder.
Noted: 5.5
